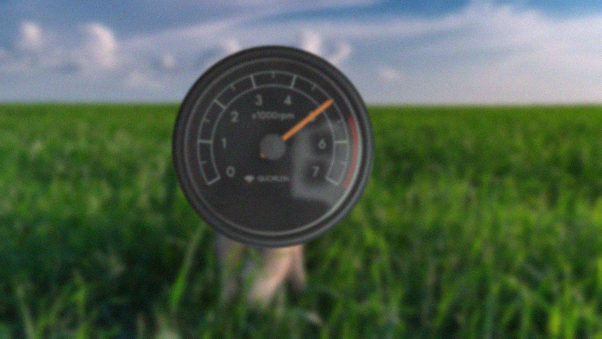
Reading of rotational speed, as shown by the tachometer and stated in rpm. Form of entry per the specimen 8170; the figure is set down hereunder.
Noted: 5000
